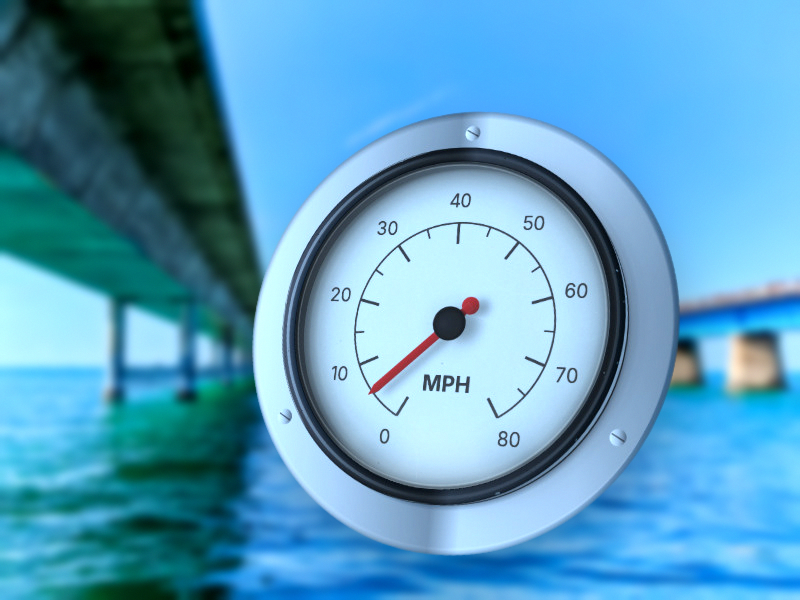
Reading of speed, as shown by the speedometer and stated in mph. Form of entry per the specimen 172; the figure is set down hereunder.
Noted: 5
